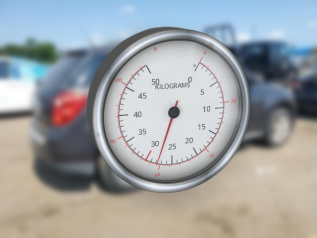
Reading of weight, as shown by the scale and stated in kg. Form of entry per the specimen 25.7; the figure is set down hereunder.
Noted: 28
